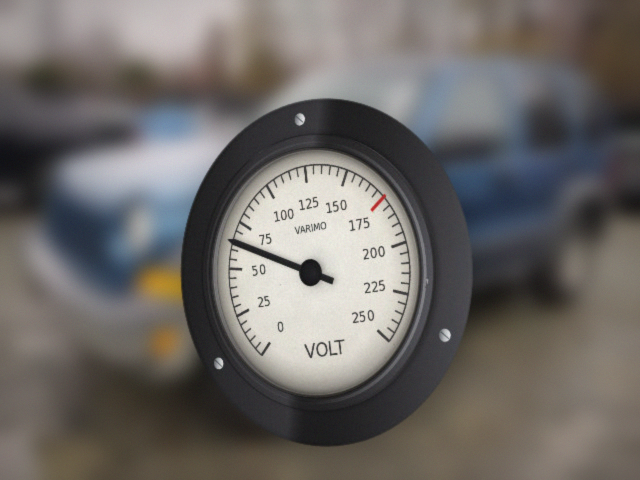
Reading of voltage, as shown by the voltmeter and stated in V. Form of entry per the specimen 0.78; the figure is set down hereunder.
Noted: 65
